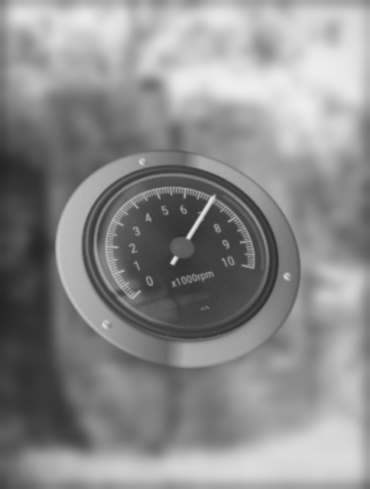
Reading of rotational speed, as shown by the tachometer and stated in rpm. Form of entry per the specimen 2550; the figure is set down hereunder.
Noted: 7000
